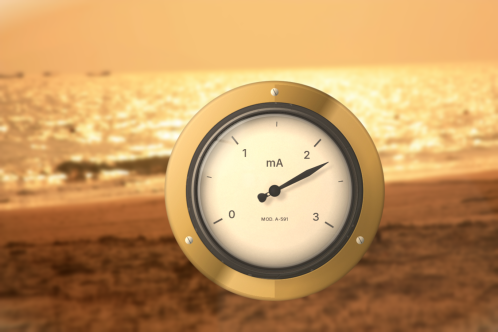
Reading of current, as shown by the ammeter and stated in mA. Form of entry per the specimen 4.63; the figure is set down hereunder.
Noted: 2.25
